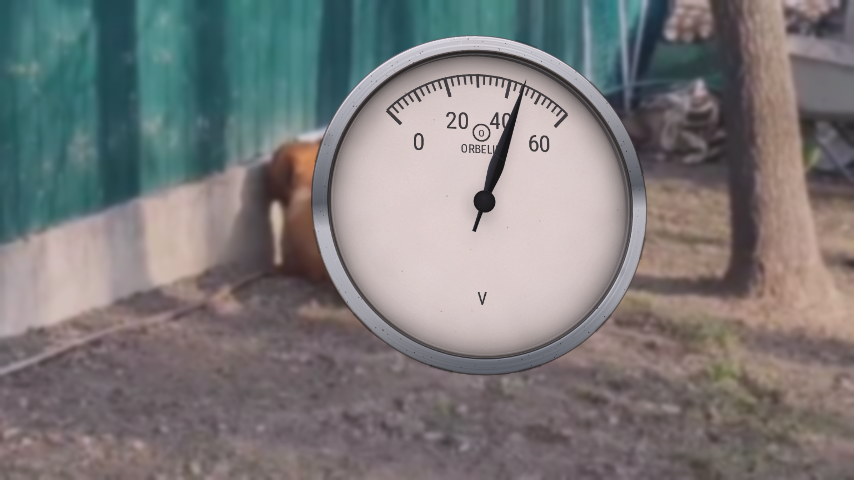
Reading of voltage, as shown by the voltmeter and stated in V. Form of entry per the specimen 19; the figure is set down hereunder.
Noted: 44
